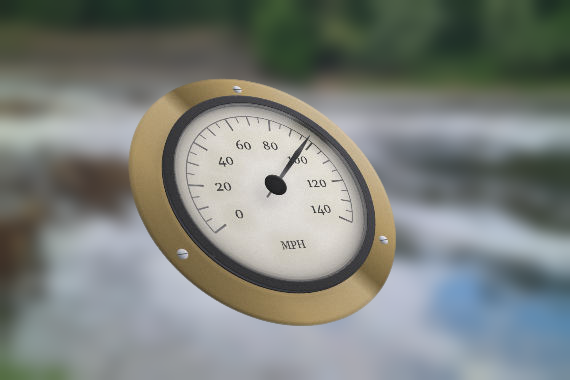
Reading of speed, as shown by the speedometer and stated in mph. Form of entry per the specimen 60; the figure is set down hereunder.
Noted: 97.5
